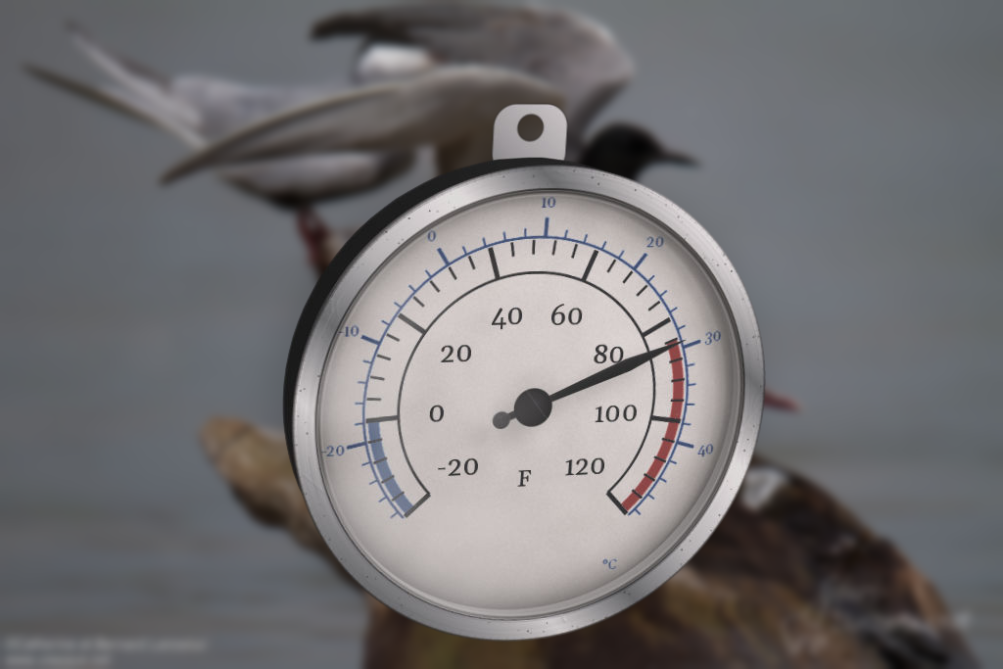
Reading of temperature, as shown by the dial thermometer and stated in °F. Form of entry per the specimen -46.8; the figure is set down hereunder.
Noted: 84
